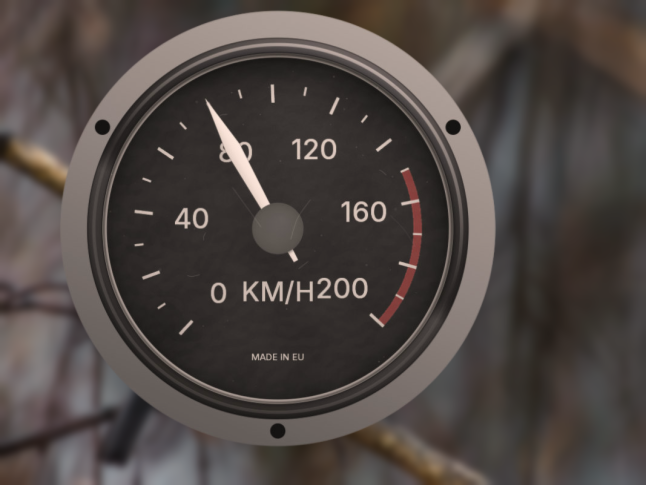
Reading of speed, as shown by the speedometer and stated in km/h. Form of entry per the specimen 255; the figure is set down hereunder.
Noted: 80
